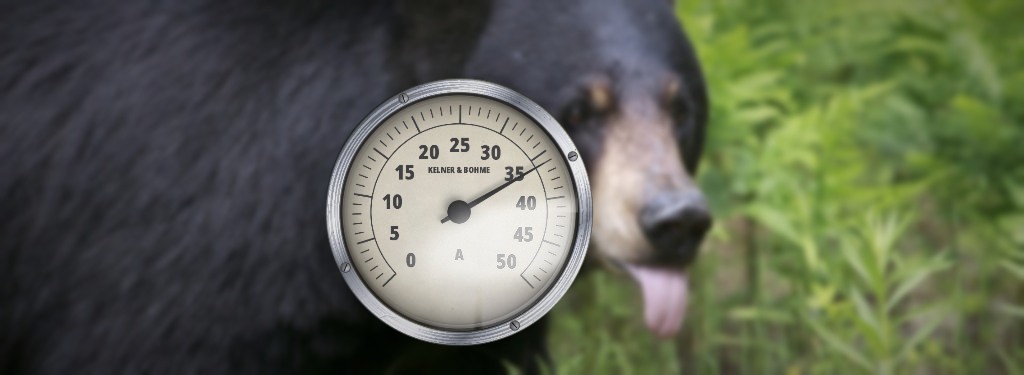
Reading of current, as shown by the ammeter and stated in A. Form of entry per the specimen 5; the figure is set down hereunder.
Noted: 36
